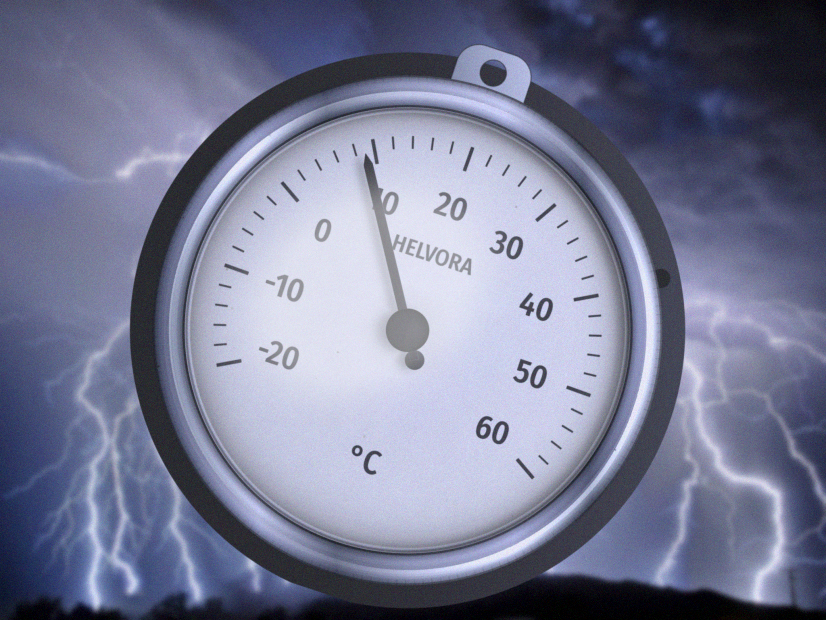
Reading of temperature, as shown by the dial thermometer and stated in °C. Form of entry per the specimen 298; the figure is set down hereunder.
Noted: 9
